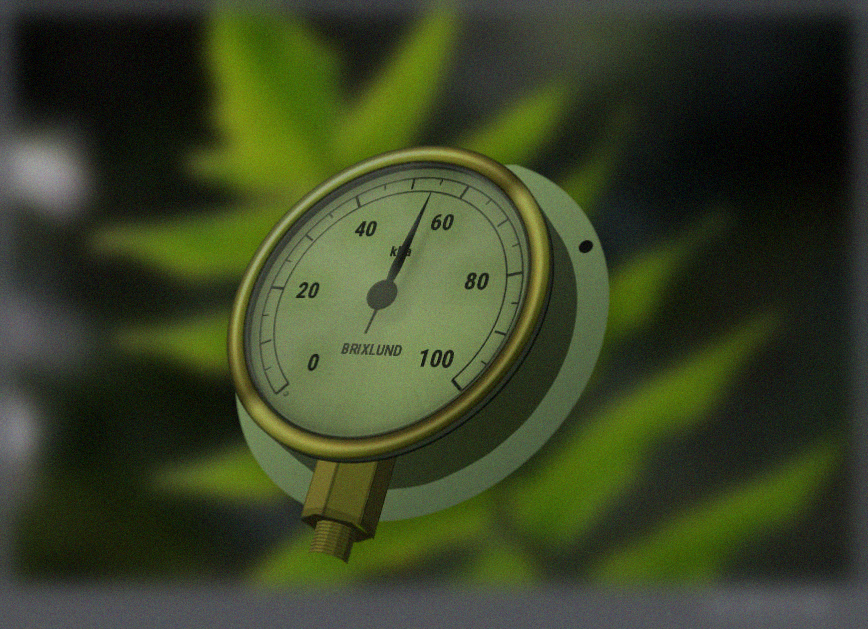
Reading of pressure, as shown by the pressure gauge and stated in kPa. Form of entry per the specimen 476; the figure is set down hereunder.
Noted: 55
